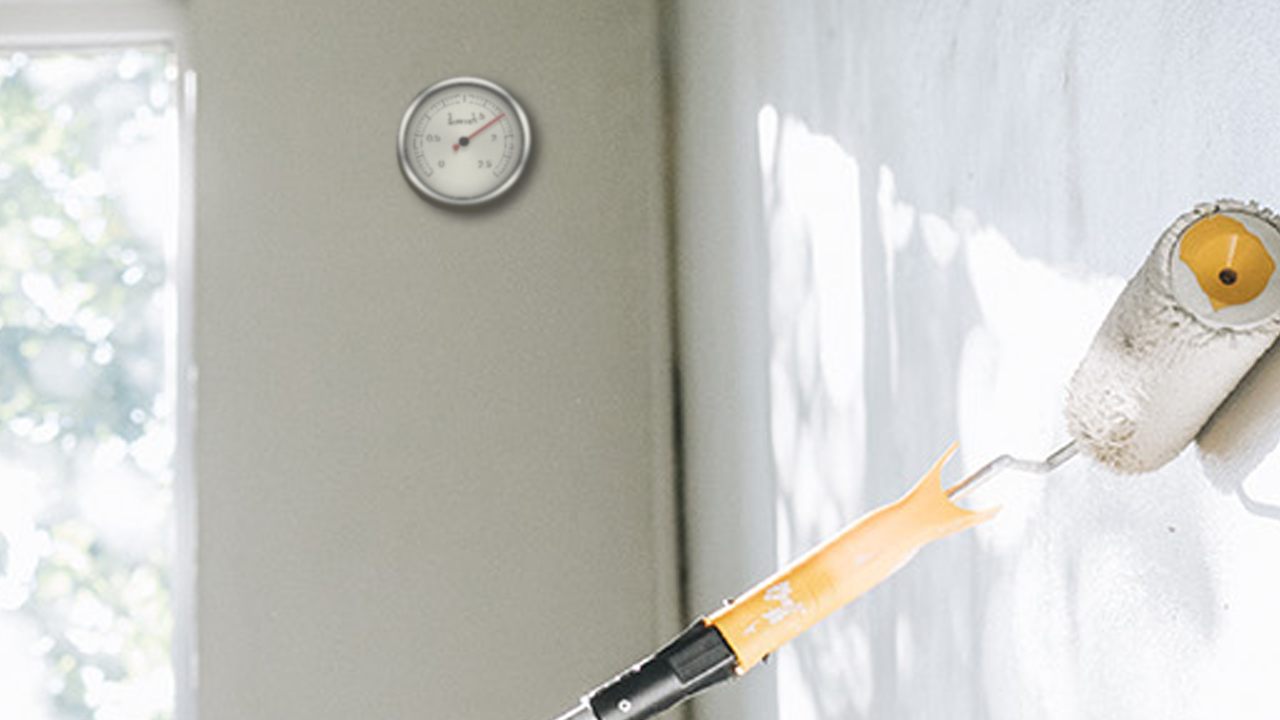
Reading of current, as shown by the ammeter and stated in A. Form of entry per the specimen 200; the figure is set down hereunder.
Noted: 1.75
